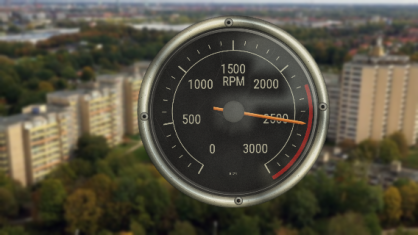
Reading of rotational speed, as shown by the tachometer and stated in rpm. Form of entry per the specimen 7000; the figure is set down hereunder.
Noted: 2500
